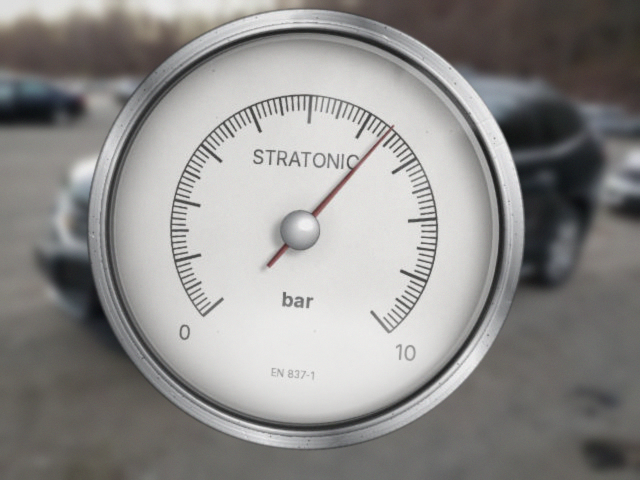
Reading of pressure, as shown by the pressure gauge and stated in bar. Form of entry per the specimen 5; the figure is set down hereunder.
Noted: 6.4
